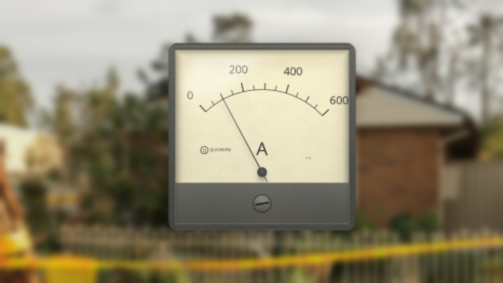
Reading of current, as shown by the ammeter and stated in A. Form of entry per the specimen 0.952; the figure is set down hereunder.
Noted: 100
